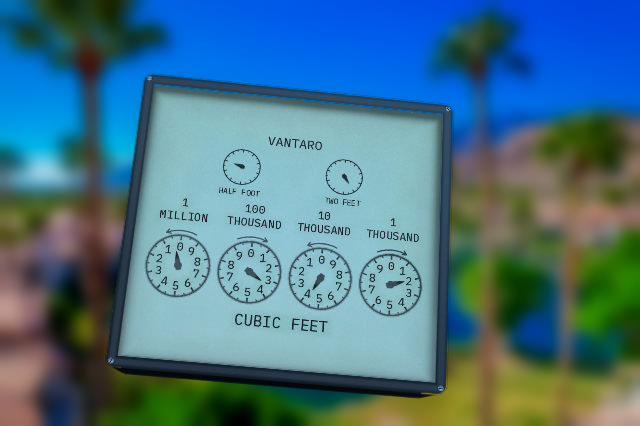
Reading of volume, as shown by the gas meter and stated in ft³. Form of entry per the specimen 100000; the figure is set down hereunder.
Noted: 34200
